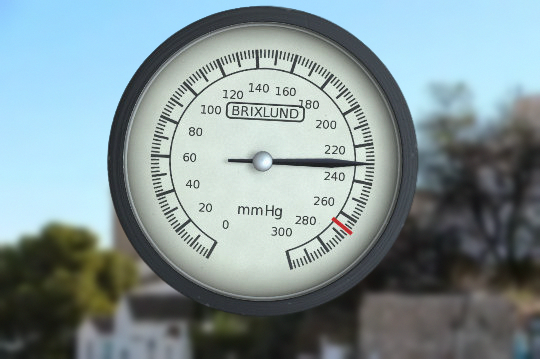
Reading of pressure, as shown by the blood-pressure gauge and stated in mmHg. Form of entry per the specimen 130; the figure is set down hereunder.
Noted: 230
